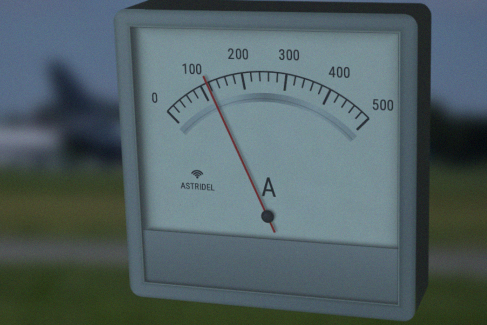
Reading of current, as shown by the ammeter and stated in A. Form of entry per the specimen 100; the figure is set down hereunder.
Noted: 120
